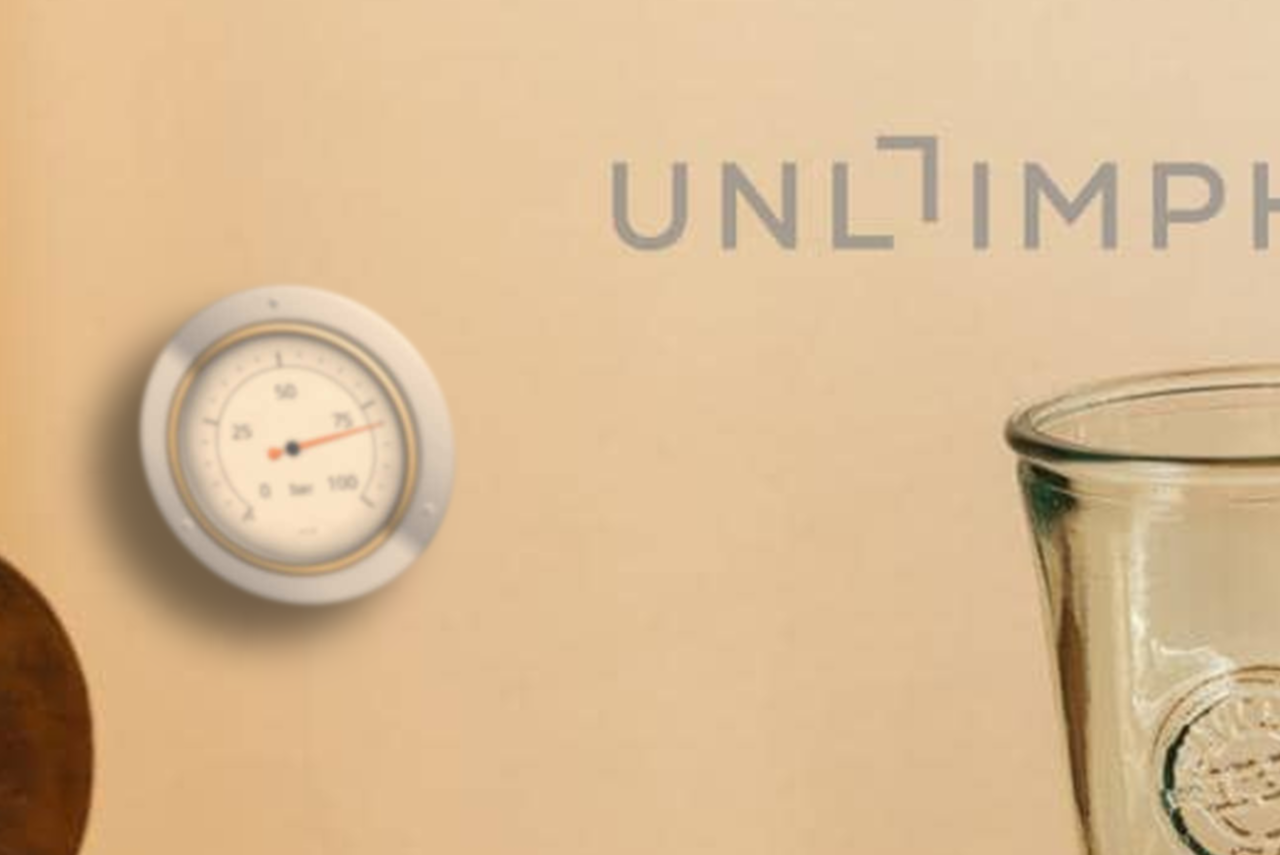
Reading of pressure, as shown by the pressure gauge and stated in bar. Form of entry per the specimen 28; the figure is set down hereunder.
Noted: 80
